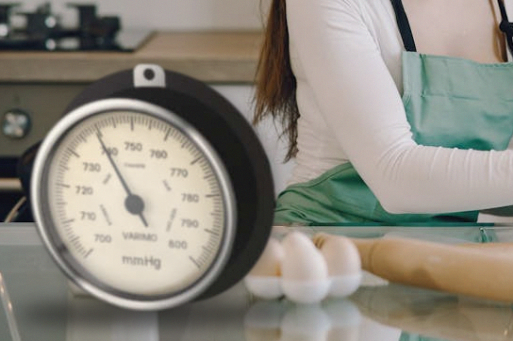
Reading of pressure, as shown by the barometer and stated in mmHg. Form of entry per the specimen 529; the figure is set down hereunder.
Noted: 740
